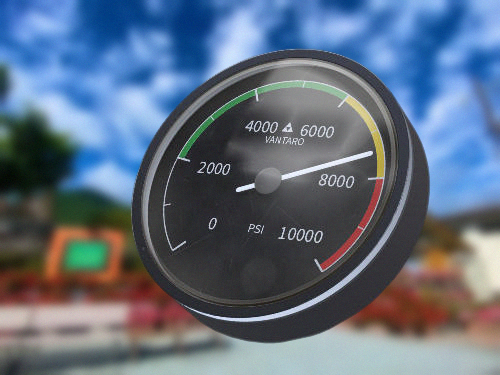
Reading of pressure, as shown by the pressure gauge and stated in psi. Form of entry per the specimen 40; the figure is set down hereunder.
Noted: 7500
